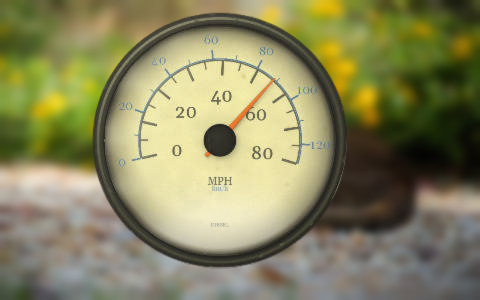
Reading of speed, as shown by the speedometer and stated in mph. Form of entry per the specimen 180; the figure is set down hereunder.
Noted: 55
